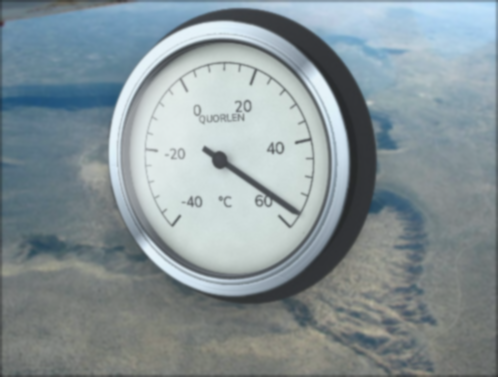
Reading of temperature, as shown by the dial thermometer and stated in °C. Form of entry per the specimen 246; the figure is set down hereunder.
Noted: 56
